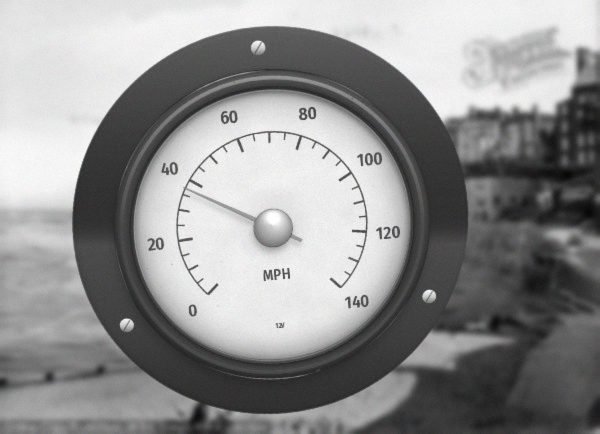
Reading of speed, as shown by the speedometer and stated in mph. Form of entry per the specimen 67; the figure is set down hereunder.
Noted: 37.5
